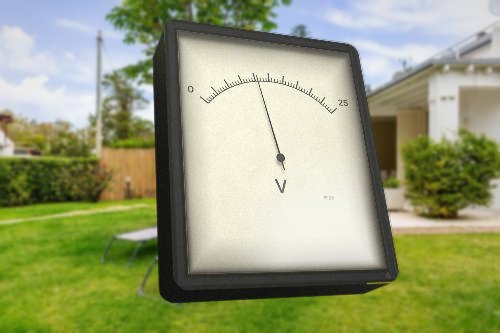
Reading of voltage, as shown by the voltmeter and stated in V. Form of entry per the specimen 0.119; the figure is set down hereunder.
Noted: 10
